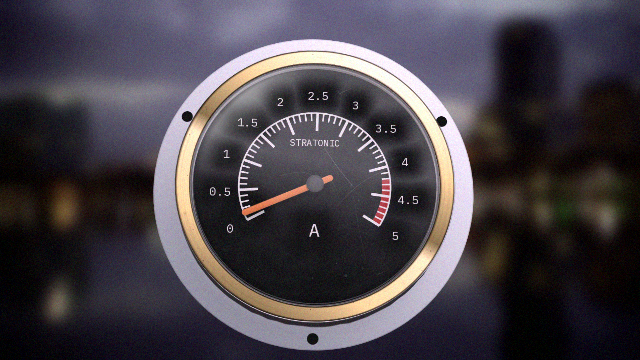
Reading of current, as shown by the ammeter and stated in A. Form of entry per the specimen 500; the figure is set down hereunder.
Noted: 0.1
